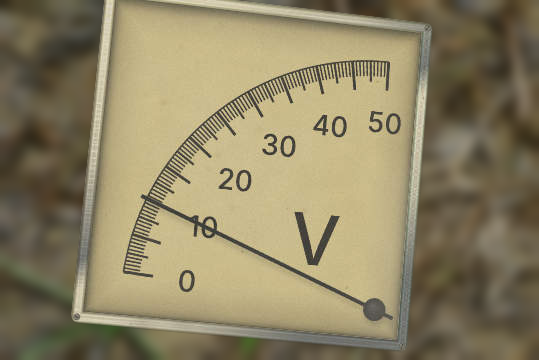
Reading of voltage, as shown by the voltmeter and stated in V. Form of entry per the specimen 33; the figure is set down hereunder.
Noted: 10
